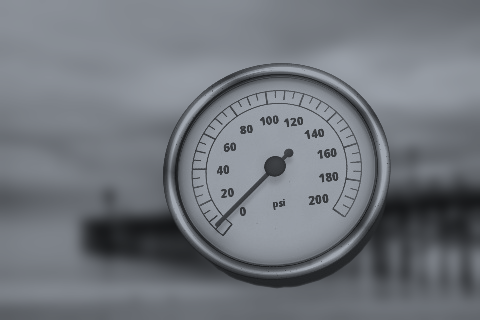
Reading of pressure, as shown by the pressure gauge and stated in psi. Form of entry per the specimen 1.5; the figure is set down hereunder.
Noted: 5
